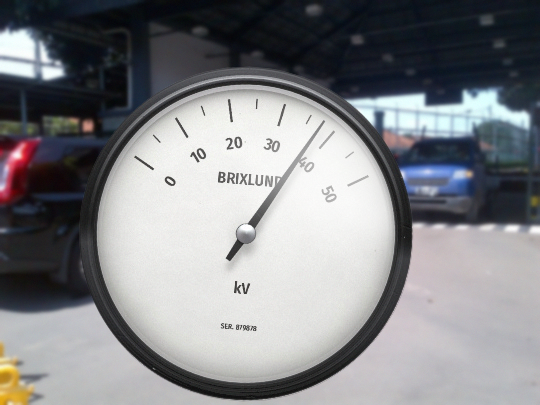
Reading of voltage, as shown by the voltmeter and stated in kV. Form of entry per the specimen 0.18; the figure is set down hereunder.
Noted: 37.5
